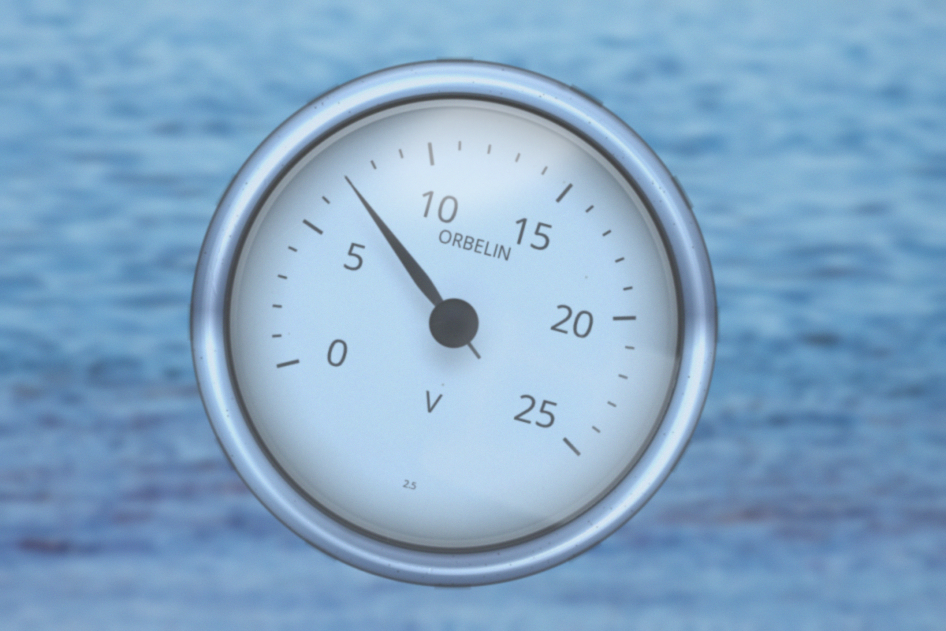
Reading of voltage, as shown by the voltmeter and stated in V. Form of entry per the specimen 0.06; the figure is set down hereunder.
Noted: 7
